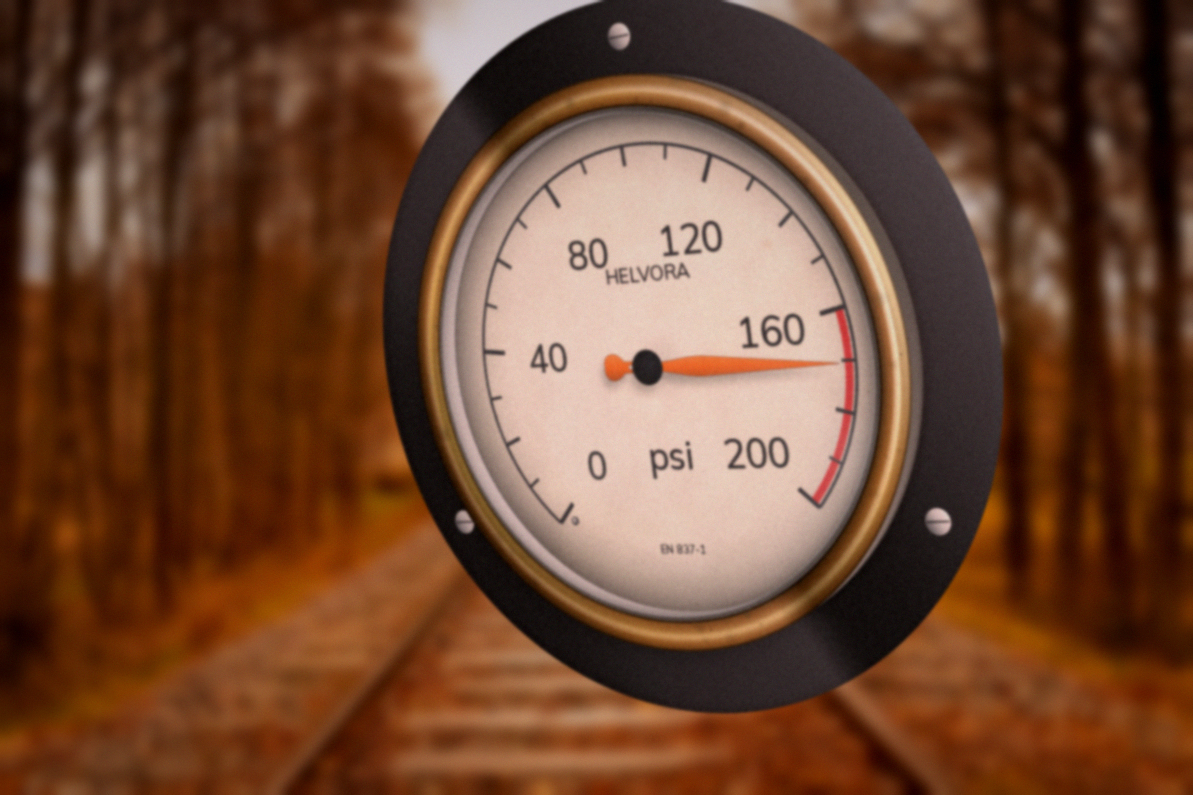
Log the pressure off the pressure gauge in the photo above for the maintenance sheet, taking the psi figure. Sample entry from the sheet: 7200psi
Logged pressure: 170psi
